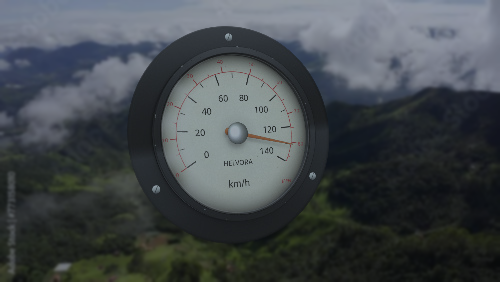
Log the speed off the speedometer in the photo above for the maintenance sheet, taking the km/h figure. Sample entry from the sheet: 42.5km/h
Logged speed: 130km/h
